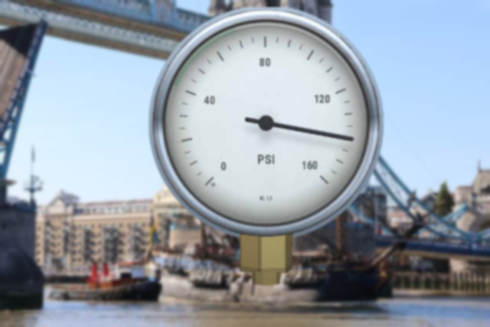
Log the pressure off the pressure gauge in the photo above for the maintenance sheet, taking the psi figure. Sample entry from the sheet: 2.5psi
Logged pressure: 140psi
